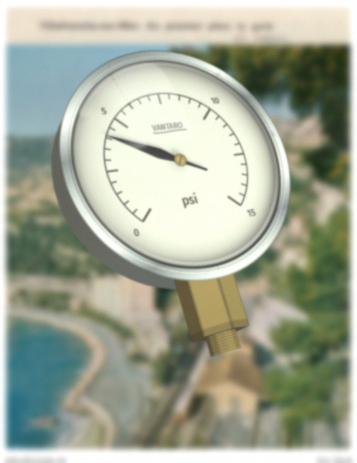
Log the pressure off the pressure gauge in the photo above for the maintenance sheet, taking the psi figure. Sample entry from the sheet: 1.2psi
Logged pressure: 4psi
